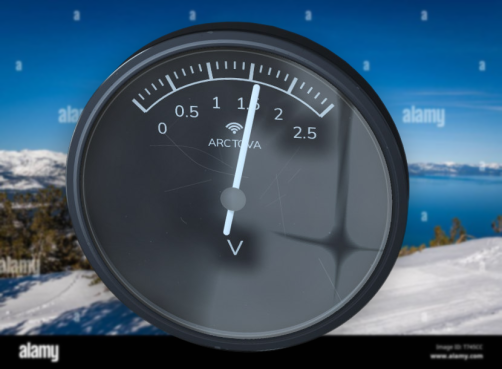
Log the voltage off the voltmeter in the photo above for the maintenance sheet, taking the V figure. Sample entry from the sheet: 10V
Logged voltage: 1.6V
